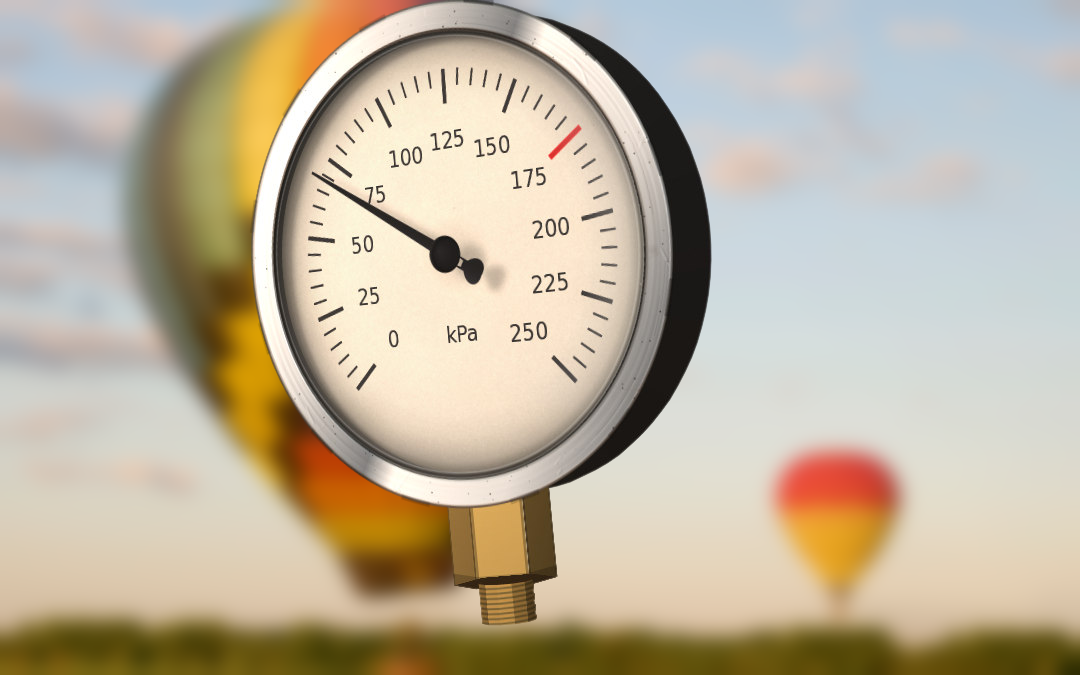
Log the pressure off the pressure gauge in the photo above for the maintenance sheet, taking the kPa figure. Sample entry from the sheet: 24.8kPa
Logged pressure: 70kPa
